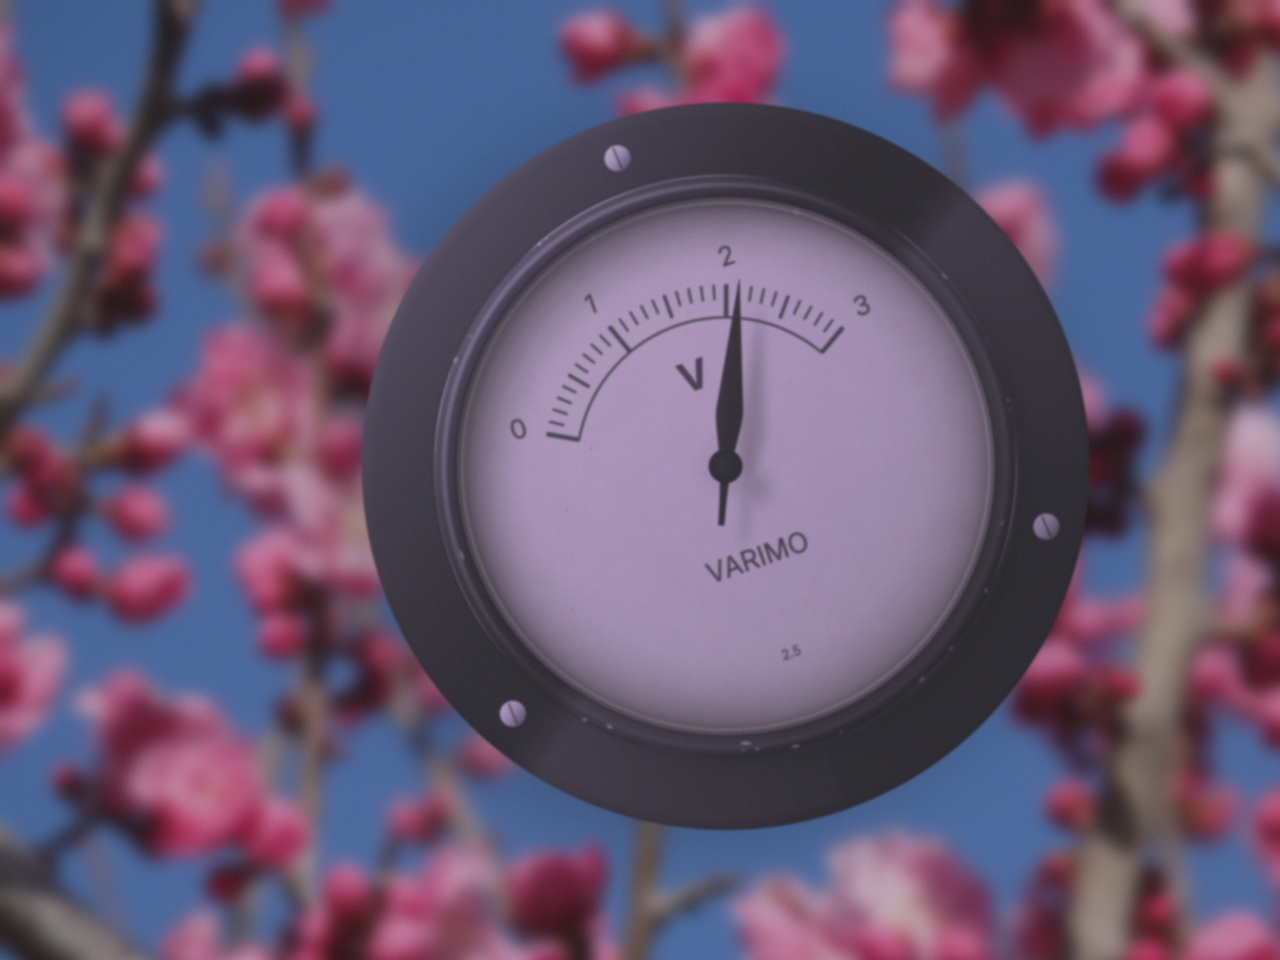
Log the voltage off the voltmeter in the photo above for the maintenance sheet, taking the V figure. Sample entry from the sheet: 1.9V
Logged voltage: 2.1V
